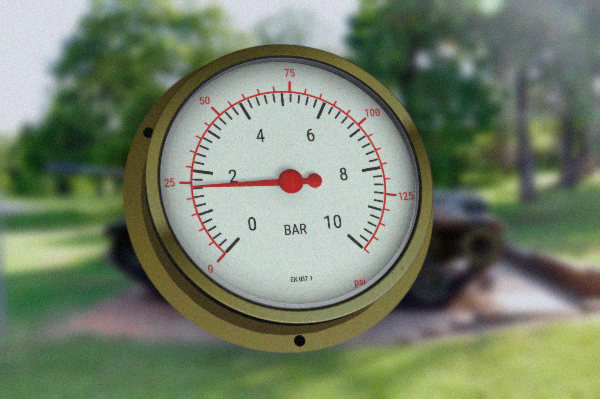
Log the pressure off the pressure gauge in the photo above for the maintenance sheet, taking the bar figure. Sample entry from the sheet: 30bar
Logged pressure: 1.6bar
